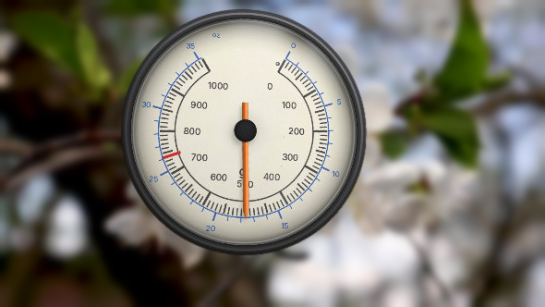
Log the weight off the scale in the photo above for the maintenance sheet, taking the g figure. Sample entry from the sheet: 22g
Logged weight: 500g
